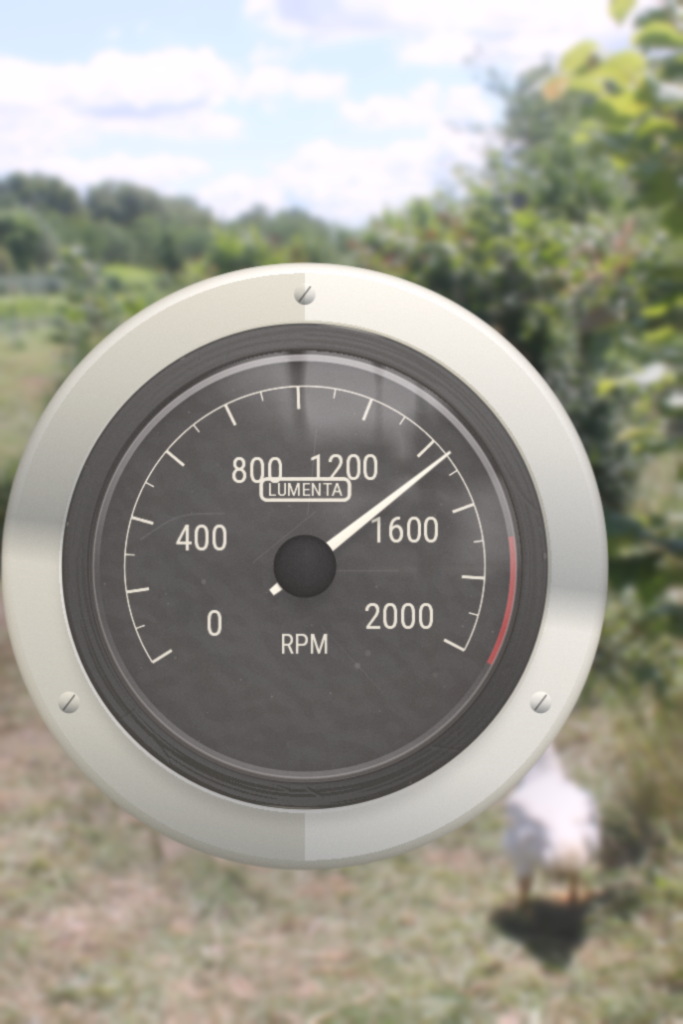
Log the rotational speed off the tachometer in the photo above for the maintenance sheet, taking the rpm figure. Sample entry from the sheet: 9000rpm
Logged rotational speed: 1450rpm
